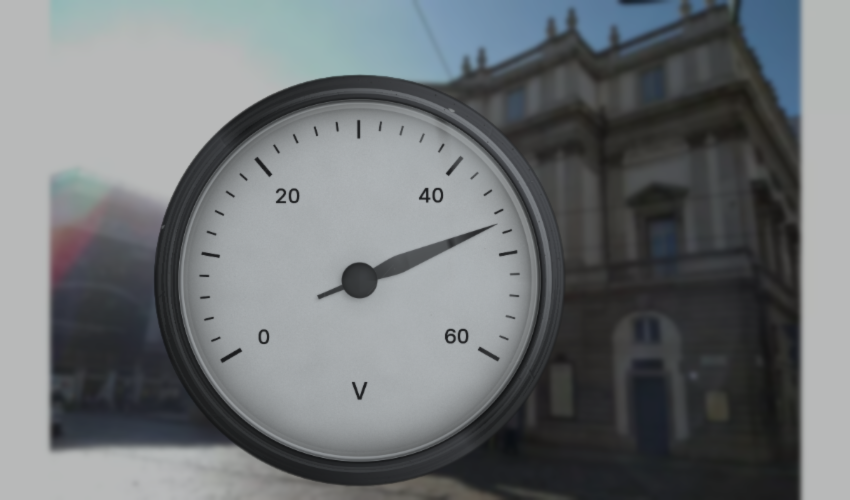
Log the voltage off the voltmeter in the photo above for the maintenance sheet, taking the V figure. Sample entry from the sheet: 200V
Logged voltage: 47V
